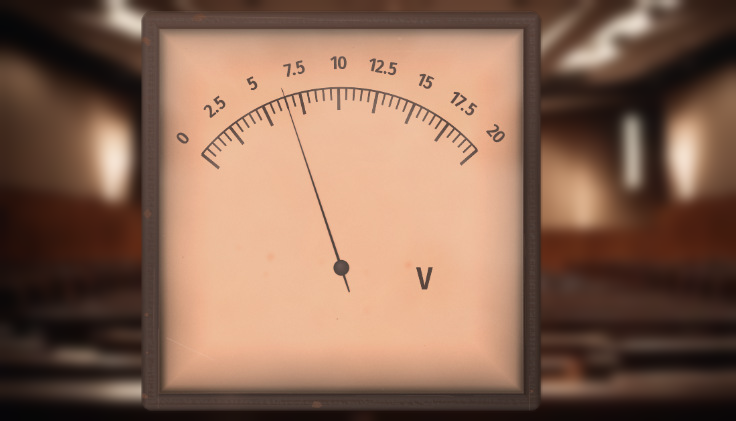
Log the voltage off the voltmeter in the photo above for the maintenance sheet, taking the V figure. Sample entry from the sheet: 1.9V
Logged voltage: 6.5V
